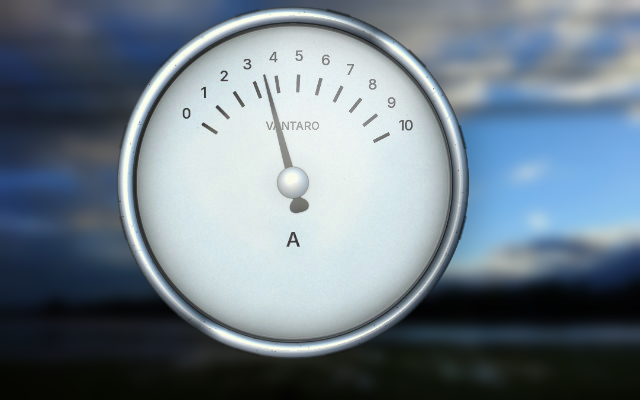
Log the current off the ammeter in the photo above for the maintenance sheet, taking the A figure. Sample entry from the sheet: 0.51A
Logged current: 3.5A
